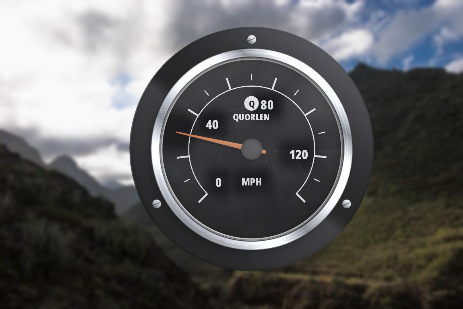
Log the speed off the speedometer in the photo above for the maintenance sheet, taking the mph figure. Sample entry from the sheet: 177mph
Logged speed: 30mph
